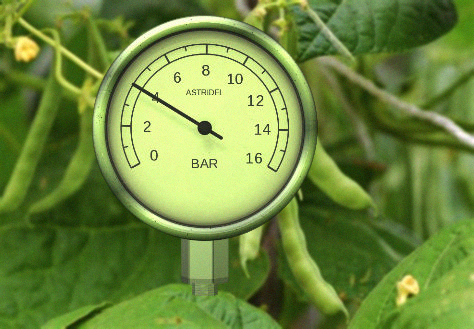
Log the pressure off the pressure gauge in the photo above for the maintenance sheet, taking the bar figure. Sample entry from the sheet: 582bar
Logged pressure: 4bar
